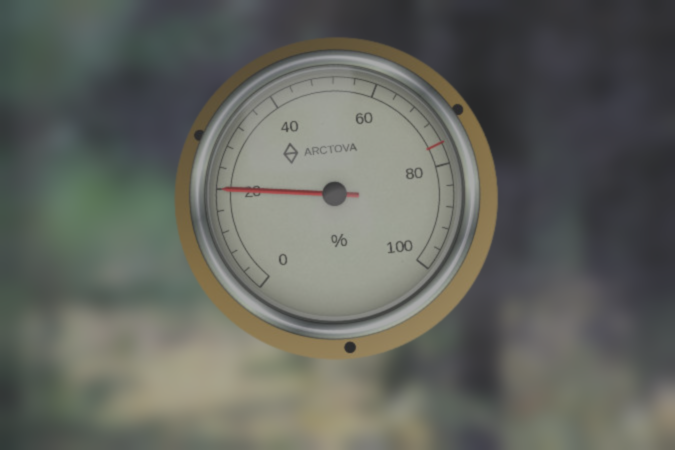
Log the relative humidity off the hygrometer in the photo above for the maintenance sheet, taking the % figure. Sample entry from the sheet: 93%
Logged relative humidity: 20%
